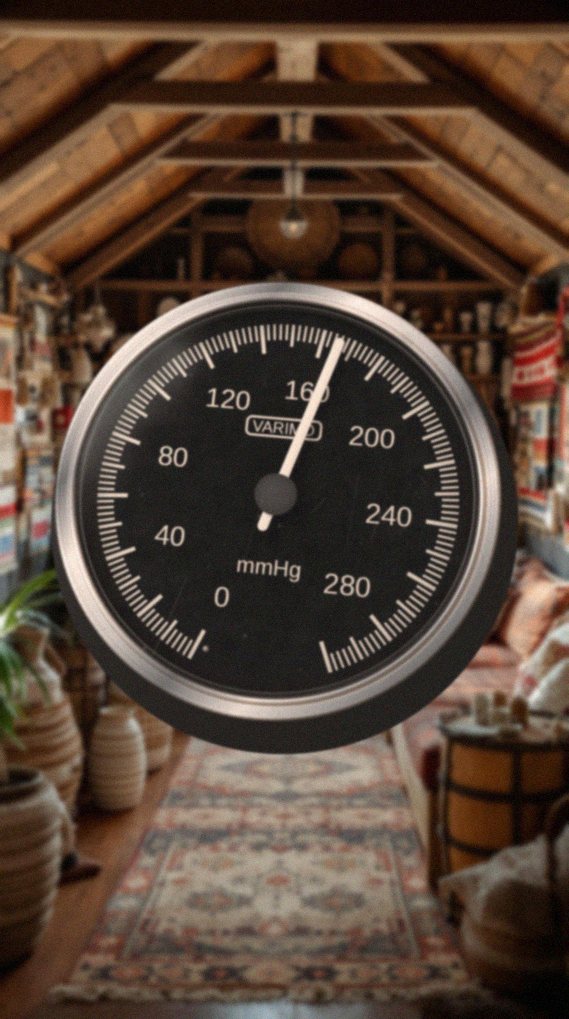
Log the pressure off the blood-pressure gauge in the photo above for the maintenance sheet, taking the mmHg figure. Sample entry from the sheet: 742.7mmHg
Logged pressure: 166mmHg
